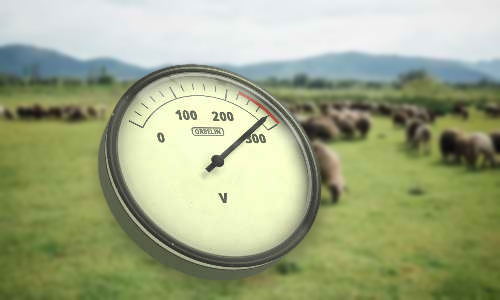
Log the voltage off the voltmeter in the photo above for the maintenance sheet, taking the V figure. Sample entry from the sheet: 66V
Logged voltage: 280V
